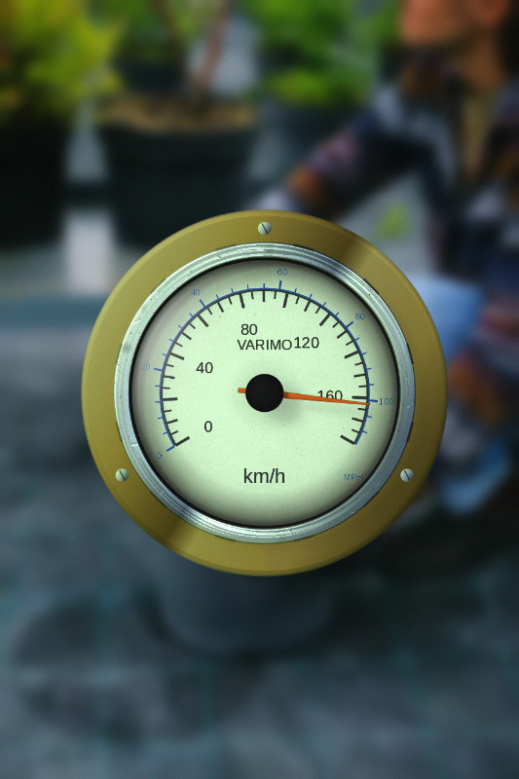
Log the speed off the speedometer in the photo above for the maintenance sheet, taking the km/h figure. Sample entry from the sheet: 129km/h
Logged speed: 162.5km/h
